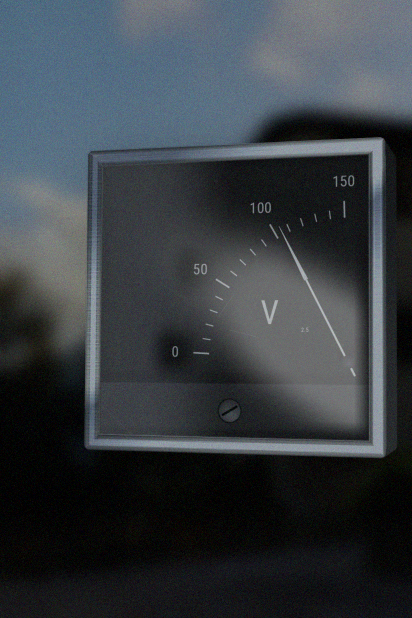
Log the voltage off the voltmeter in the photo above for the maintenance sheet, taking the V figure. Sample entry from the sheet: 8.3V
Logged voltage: 105V
